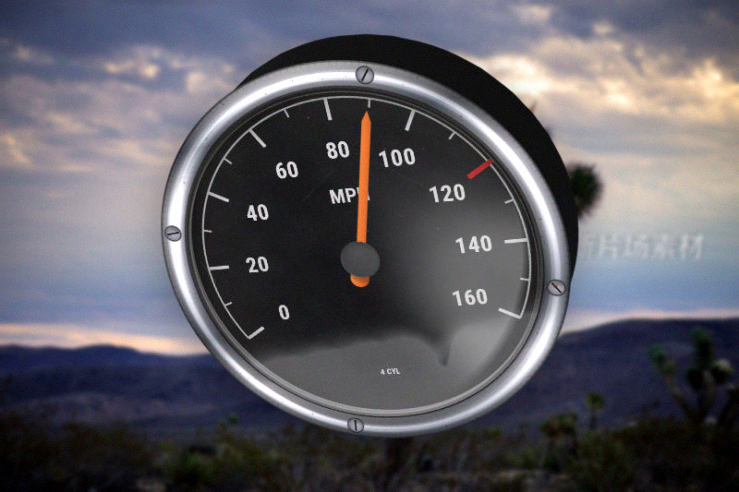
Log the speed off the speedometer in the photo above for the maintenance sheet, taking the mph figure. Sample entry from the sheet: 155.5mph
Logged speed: 90mph
